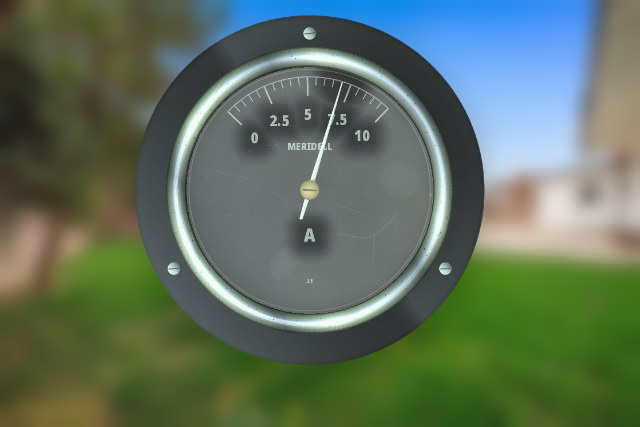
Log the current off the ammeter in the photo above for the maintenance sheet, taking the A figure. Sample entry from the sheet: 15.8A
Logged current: 7A
